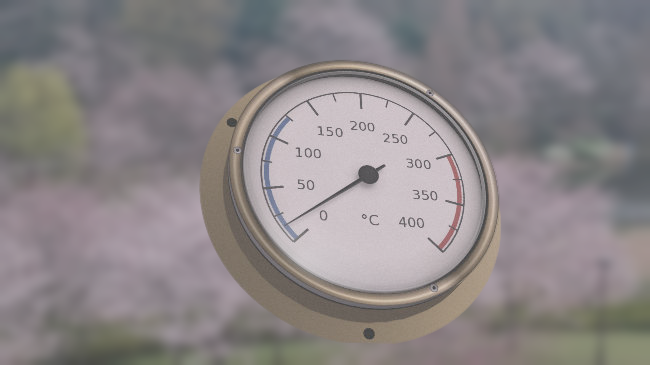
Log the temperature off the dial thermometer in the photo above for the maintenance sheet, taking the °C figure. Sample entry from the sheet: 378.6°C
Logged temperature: 12.5°C
